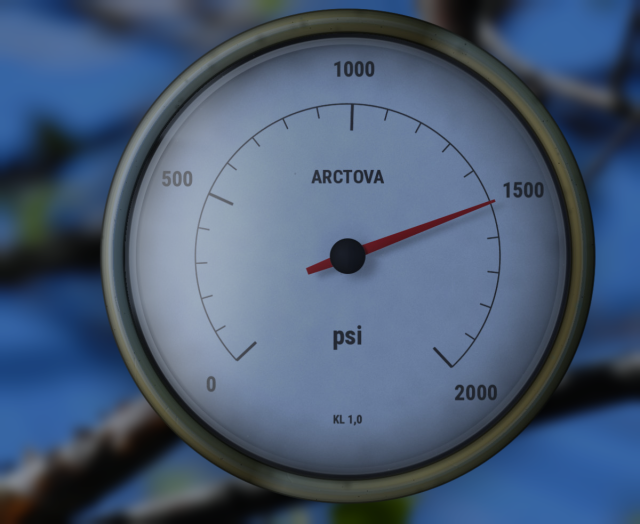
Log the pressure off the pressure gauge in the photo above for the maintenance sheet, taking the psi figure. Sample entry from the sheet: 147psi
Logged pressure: 1500psi
